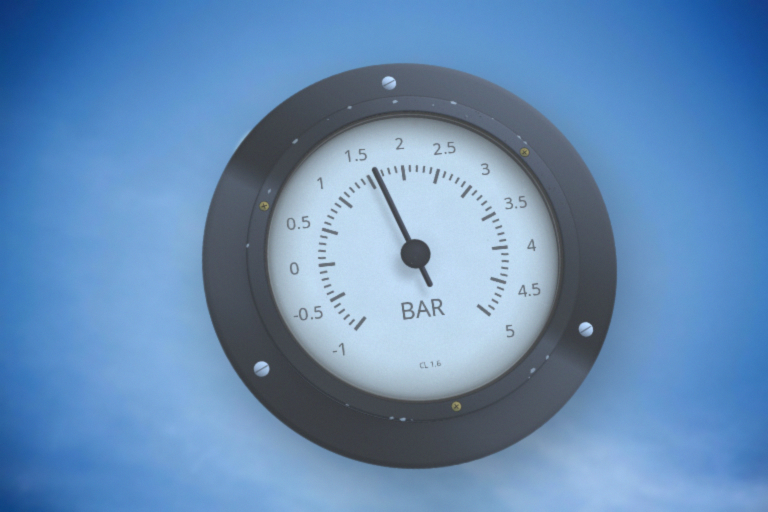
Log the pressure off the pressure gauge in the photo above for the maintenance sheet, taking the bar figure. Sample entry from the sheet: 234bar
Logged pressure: 1.6bar
